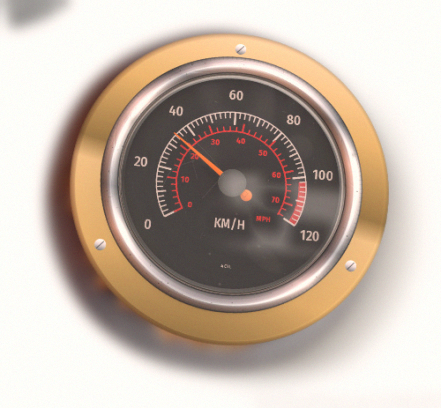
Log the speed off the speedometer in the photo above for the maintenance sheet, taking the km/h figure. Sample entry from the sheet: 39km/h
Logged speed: 34km/h
